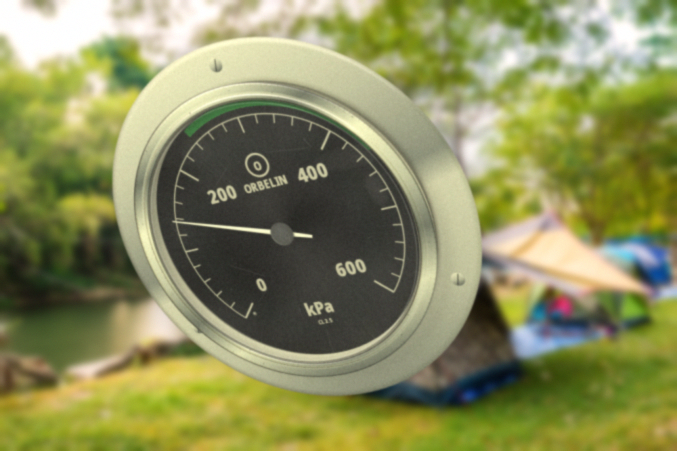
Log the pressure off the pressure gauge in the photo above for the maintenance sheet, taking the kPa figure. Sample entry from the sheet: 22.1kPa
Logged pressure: 140kPa
